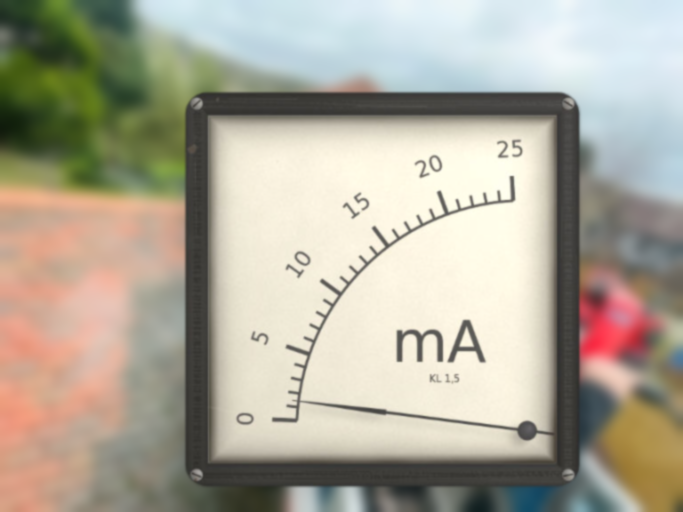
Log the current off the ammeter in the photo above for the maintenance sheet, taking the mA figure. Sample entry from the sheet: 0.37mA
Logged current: 1.5mA
